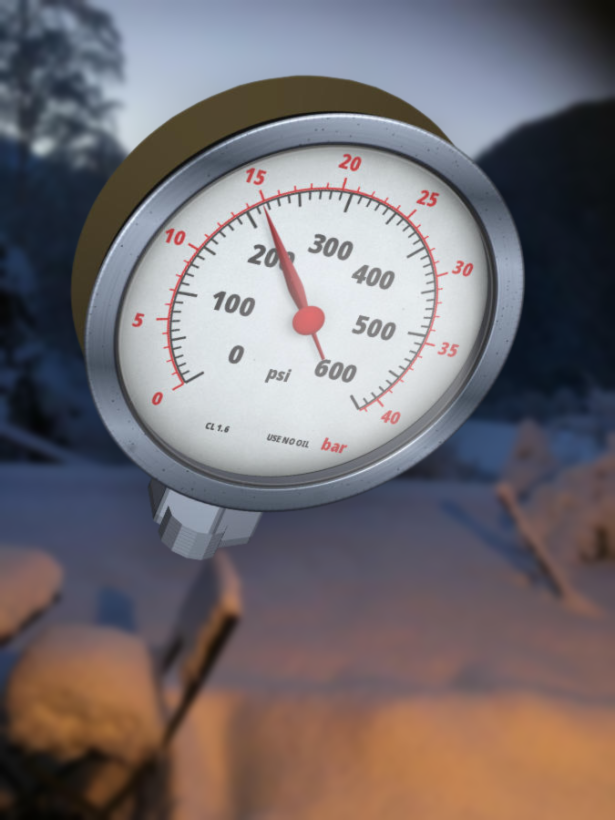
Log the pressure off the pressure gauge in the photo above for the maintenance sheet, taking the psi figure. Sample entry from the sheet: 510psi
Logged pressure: 215psi
